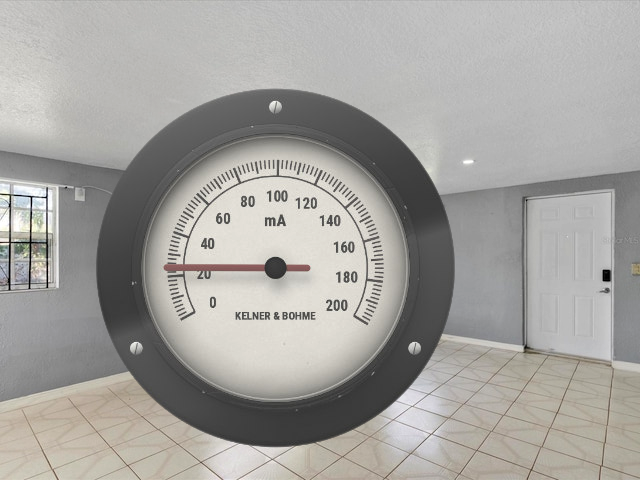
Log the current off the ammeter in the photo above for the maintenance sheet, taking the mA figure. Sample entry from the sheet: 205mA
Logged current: 24mA
